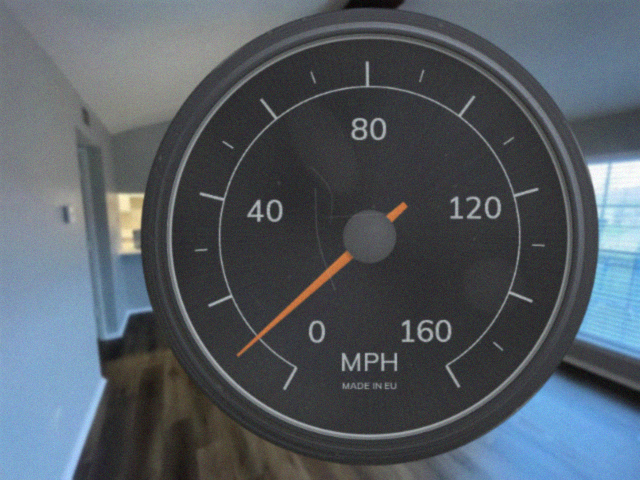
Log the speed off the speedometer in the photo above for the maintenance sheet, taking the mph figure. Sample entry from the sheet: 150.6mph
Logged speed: 10mph
